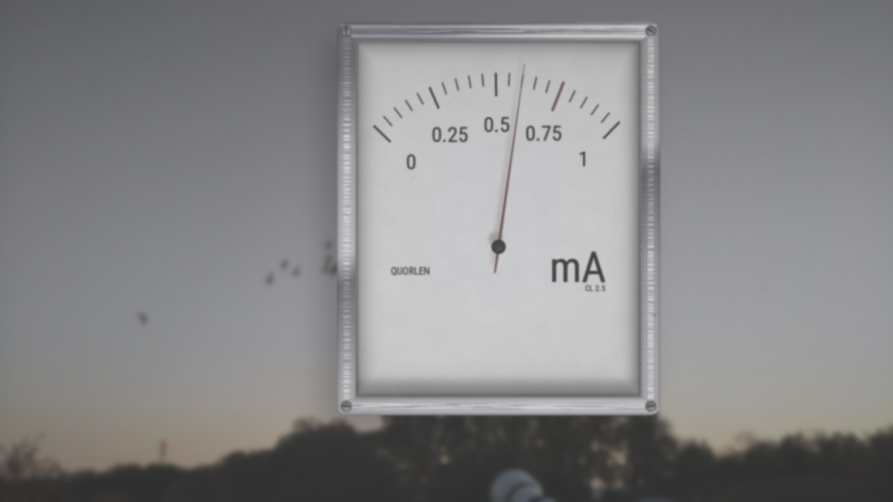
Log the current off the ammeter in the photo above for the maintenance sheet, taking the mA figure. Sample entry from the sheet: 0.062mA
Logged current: 0.6mA
